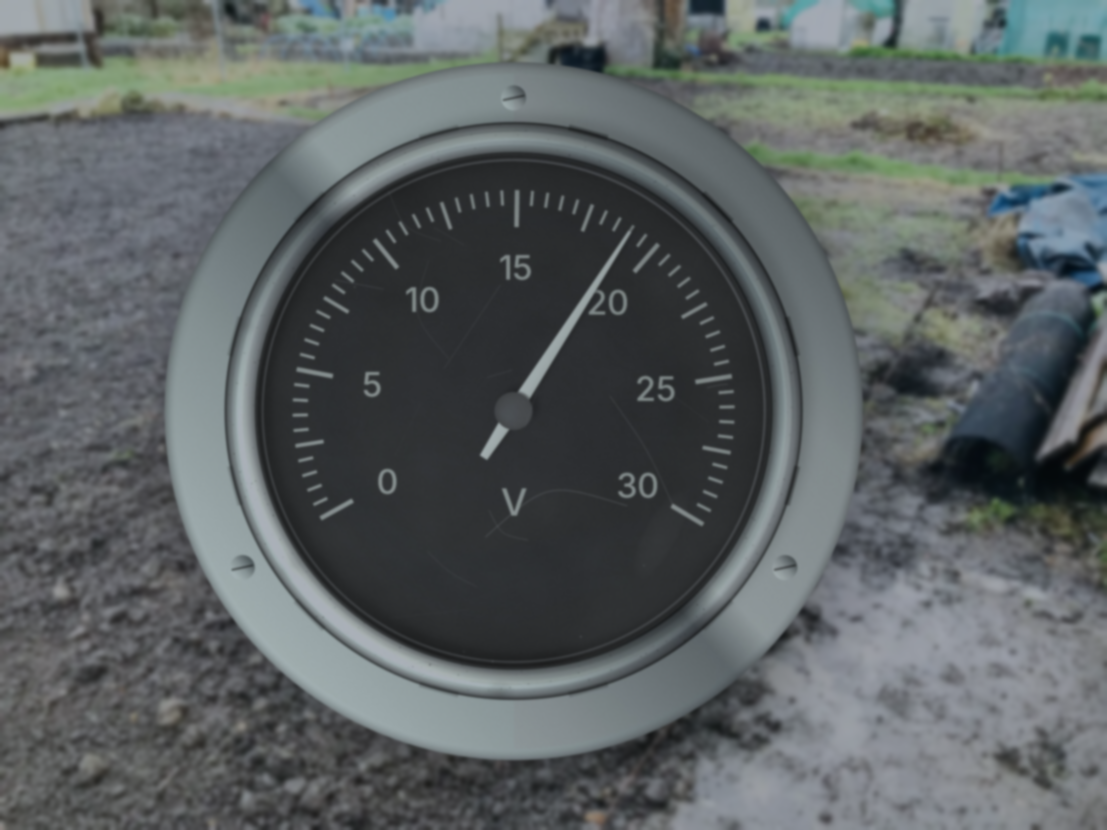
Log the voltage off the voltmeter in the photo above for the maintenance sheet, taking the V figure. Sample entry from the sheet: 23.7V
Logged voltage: 19V
